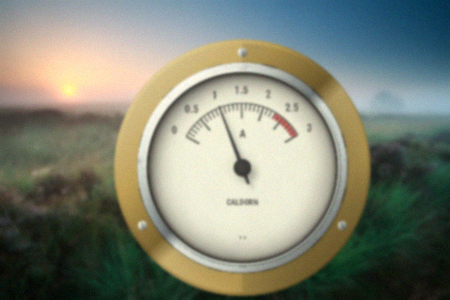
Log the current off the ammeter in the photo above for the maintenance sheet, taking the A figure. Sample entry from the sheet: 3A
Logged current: 1A
